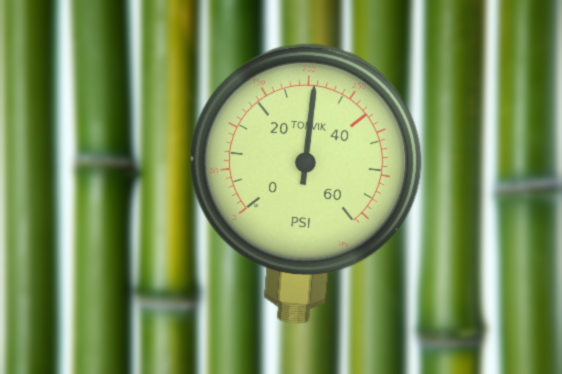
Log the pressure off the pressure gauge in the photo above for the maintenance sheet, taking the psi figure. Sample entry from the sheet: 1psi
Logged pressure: 30psi
